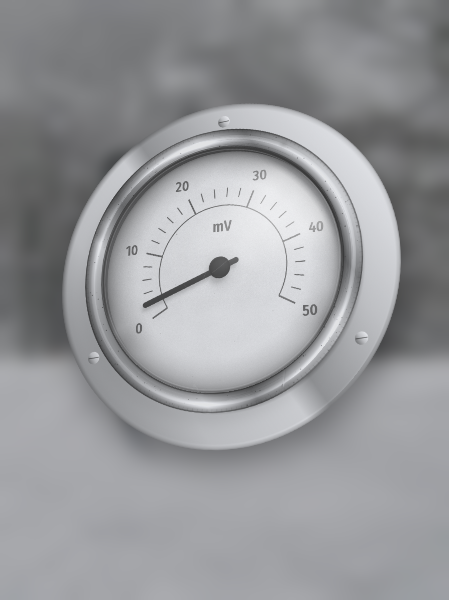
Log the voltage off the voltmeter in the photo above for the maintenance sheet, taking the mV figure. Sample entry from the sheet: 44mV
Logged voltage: 2mV
